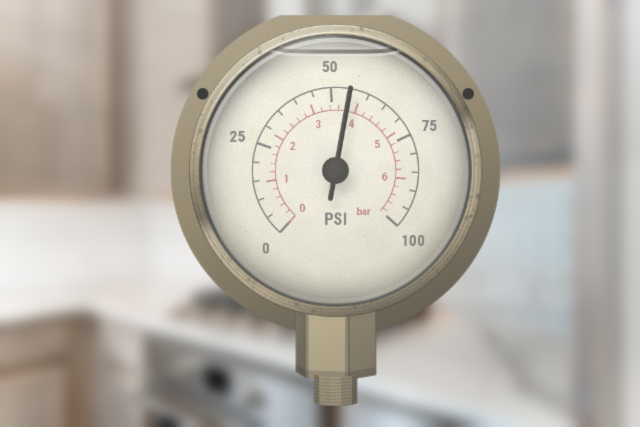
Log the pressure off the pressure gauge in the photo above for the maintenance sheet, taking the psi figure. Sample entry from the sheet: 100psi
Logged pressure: 55psi
